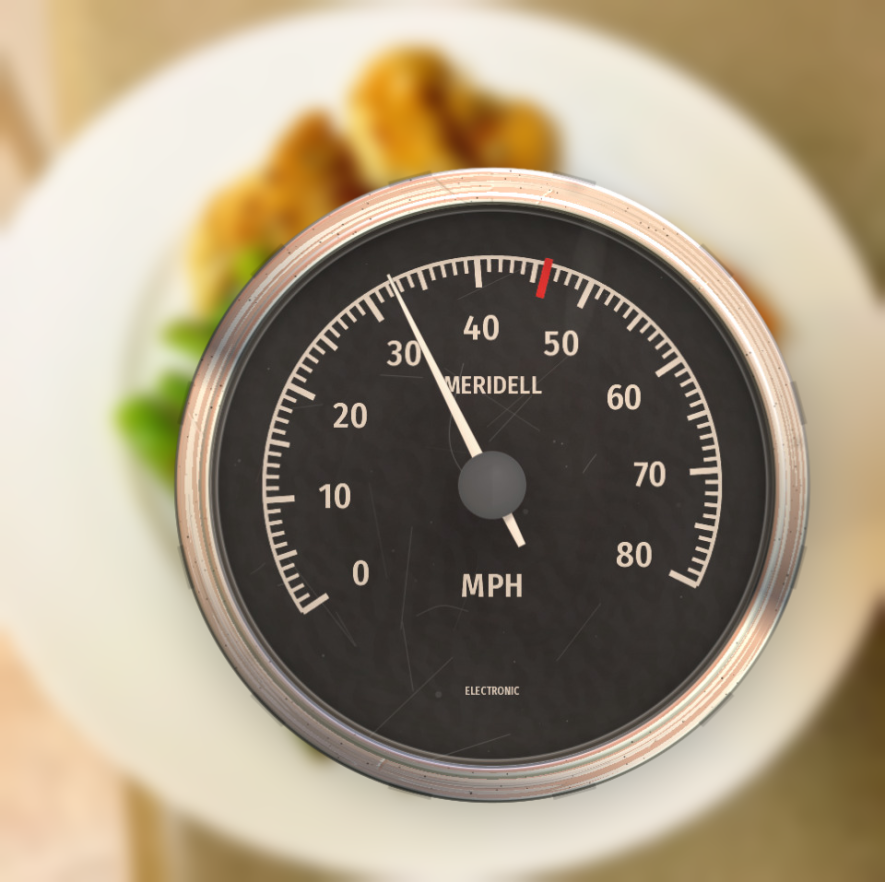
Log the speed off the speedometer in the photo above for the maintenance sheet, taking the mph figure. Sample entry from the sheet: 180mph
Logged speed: 32.5mph
